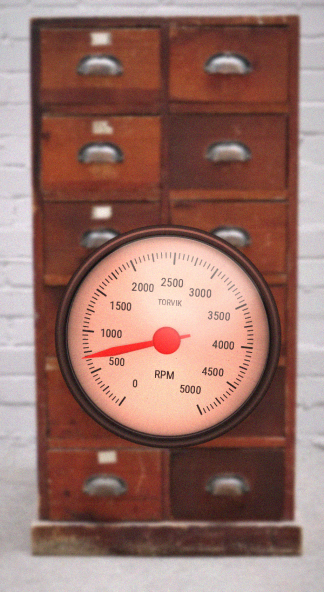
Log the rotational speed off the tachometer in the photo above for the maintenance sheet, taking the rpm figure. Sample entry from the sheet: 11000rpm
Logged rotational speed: 700rpm
